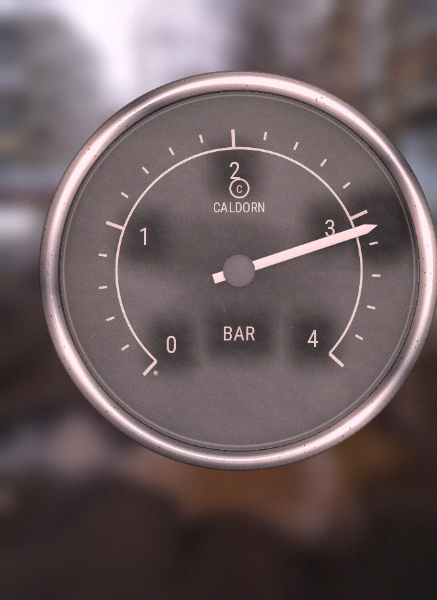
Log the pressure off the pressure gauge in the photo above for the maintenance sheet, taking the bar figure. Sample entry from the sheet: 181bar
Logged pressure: 3.1bar
